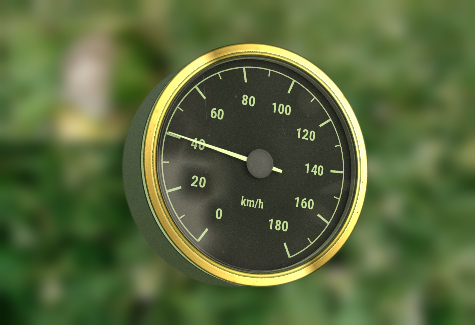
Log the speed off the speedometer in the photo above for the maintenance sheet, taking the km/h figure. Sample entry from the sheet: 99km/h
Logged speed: 40km/h
